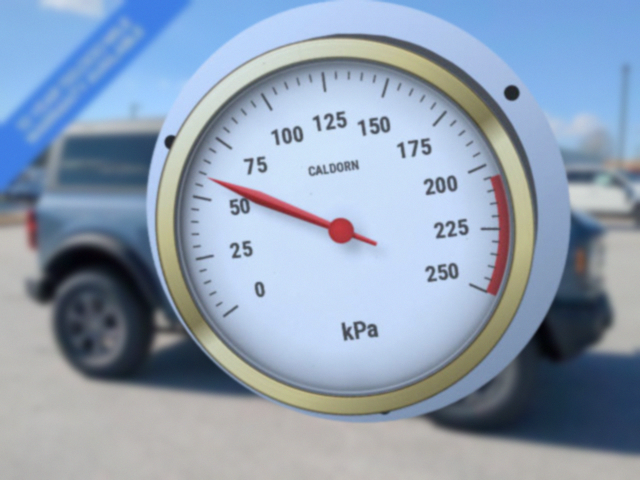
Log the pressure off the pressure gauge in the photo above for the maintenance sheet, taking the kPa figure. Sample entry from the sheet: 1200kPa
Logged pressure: 60kPa
